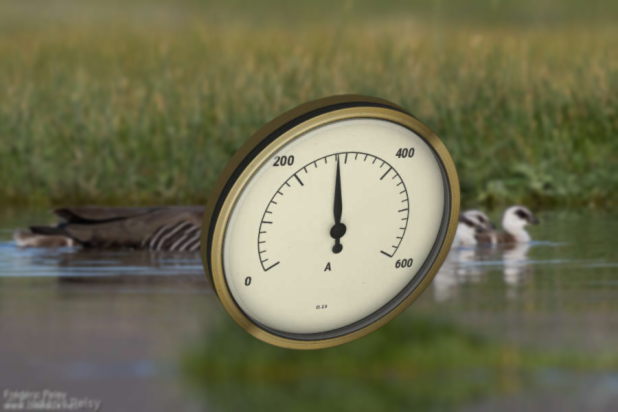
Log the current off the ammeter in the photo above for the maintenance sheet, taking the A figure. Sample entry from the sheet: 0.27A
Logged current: 280A
